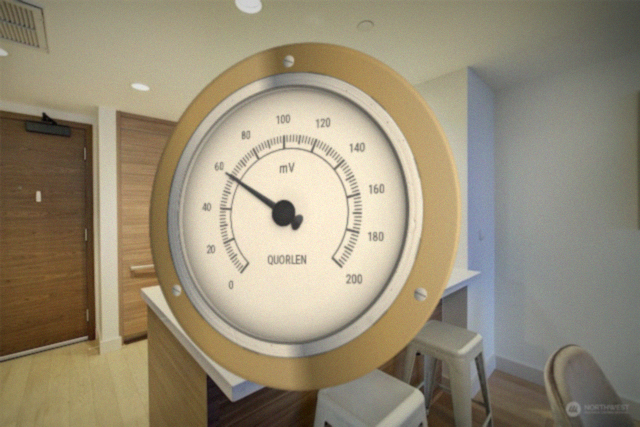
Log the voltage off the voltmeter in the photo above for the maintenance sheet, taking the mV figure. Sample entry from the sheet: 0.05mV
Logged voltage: 60mV
